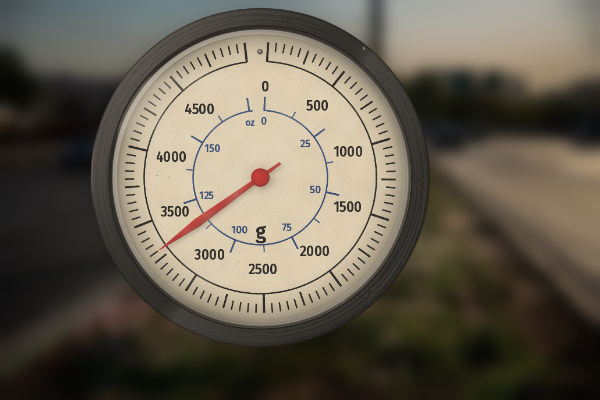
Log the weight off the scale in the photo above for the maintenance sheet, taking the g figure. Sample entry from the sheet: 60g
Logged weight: 3300g
